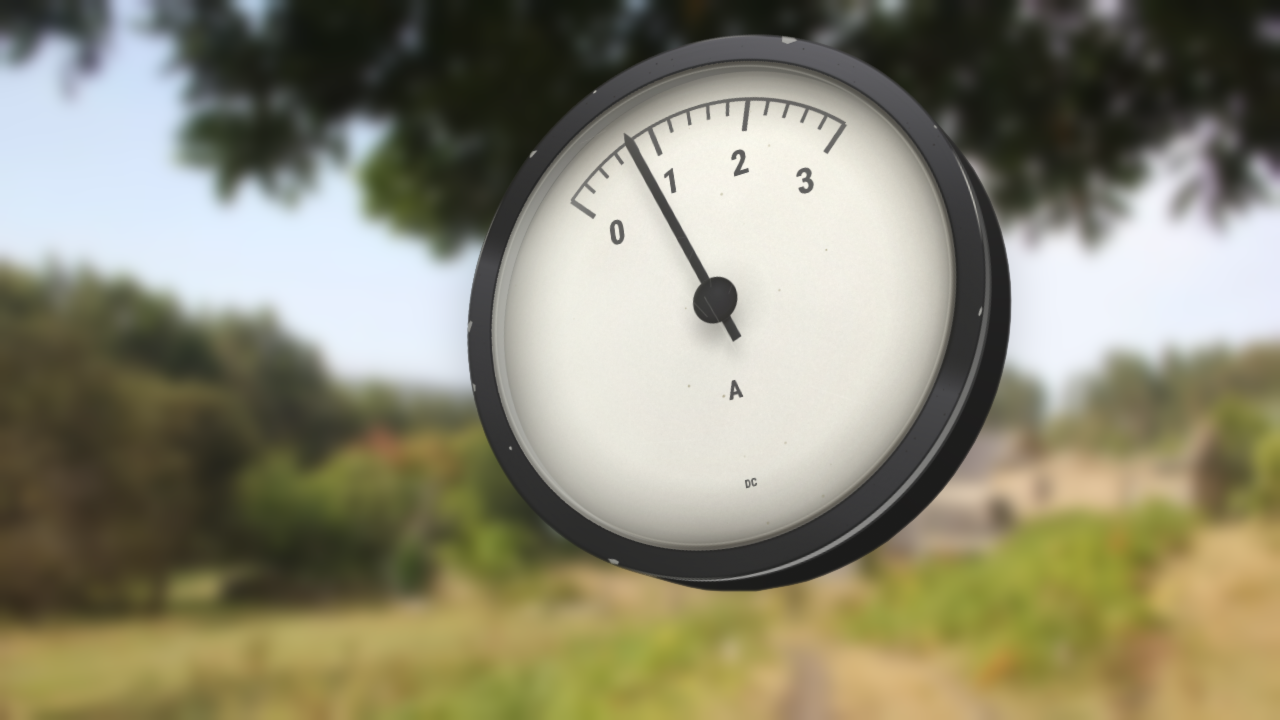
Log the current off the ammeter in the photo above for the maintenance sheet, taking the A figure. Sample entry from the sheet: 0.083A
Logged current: 0.8A
